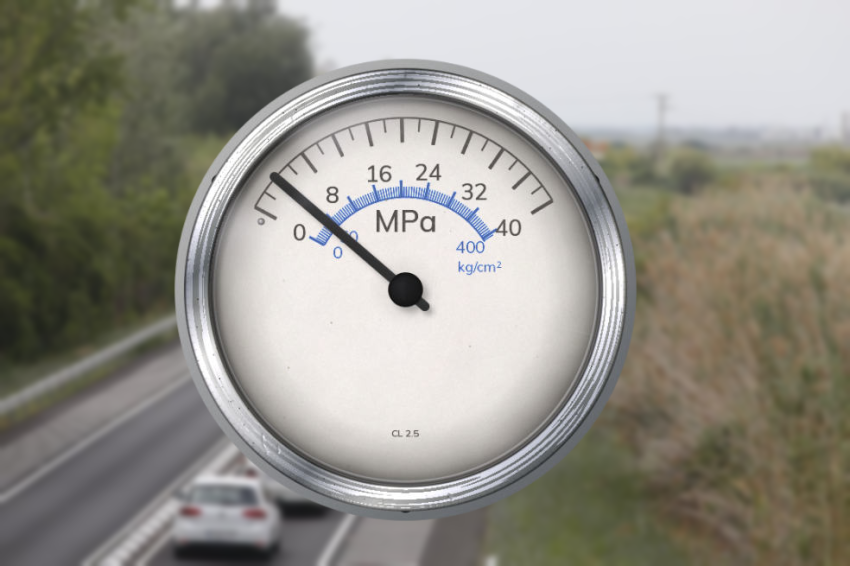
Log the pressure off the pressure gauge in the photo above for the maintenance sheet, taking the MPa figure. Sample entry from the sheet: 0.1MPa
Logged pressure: 4MPa
